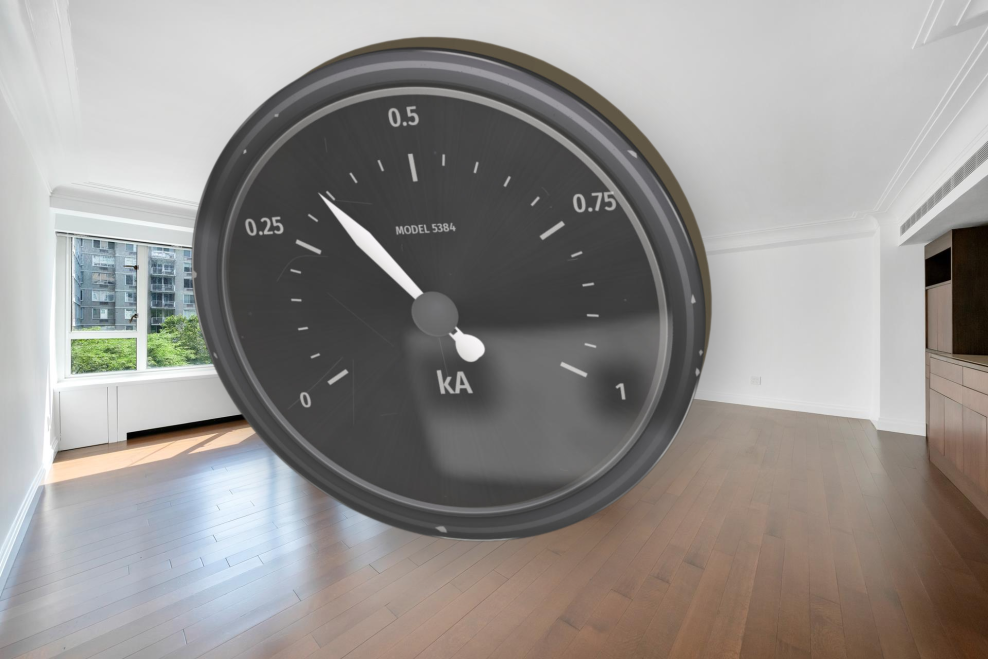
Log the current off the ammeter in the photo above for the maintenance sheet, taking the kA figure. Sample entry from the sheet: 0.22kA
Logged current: 0.35kA
